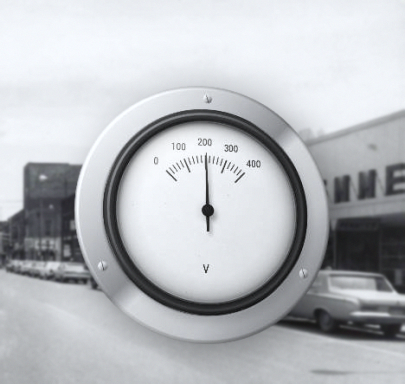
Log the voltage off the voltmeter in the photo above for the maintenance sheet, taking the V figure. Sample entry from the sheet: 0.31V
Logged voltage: 200V
